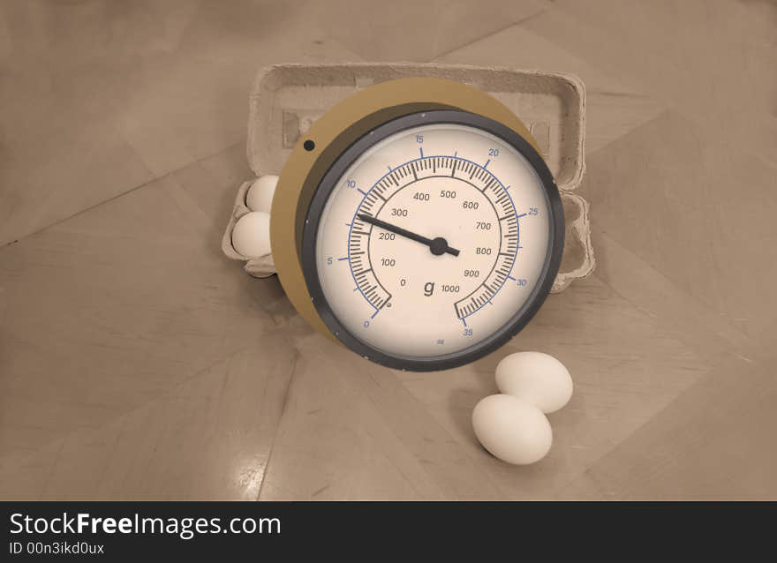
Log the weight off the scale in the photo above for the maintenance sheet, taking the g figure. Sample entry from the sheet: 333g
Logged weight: 240g
